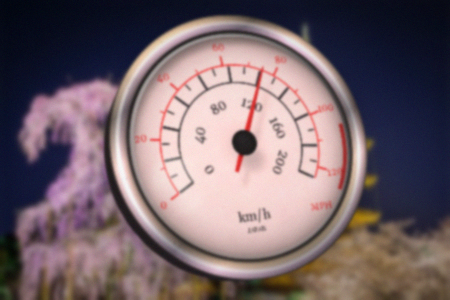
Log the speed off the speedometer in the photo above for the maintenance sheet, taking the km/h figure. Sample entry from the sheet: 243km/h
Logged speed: 120km/h
